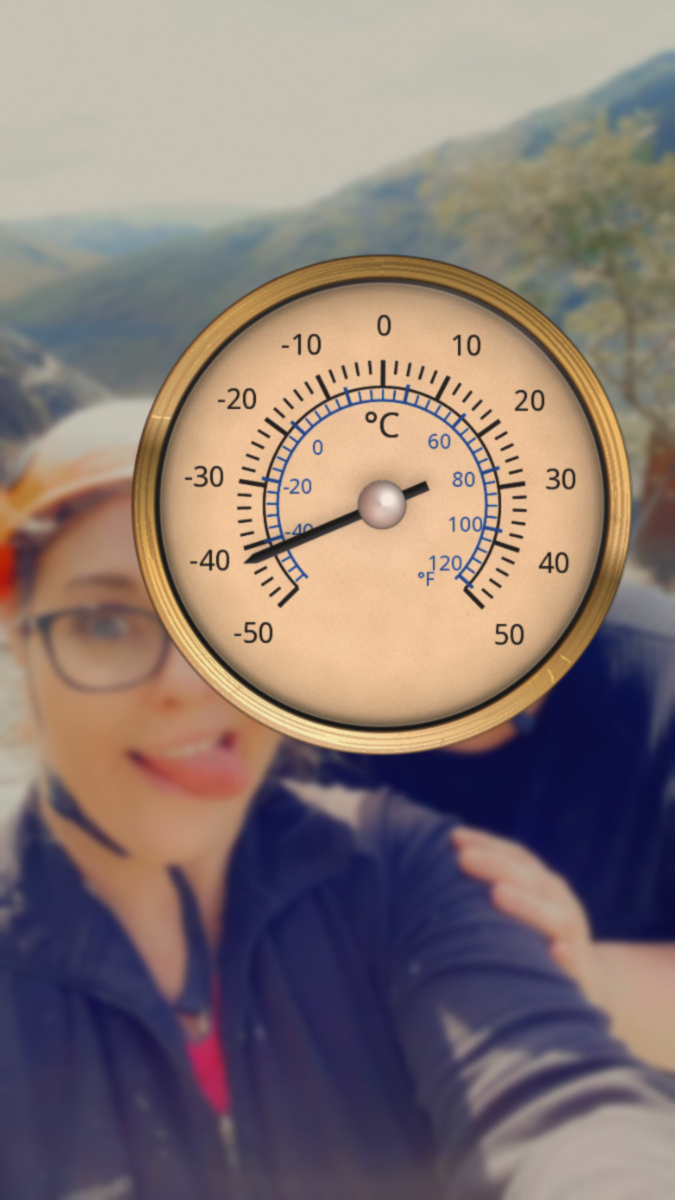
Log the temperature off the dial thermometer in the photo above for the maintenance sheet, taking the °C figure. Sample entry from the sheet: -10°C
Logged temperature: -42°C
